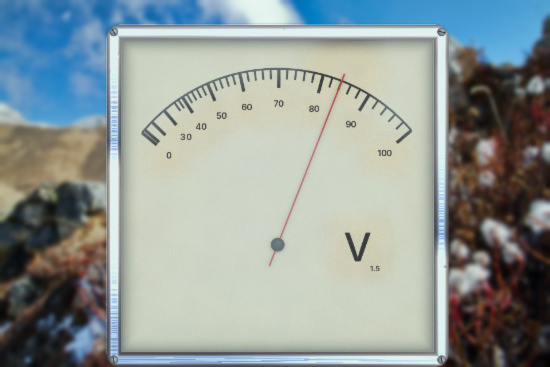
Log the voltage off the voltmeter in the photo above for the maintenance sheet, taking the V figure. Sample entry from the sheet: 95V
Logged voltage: 84V
